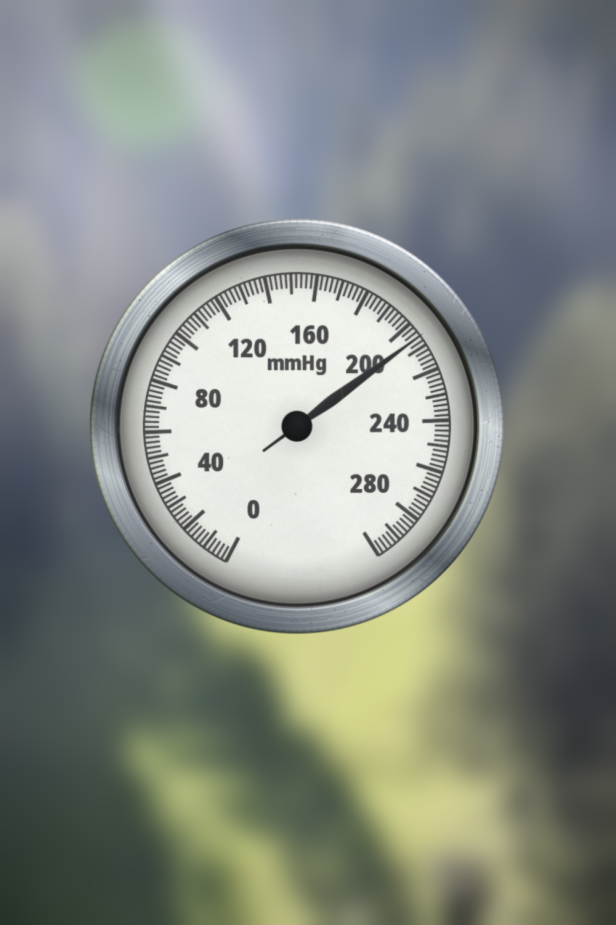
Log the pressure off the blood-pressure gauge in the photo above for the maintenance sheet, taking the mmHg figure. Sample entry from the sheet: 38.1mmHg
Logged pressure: 206mmHg
